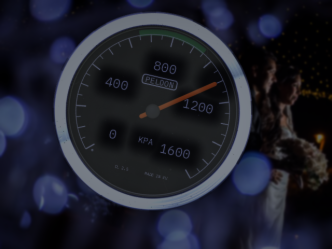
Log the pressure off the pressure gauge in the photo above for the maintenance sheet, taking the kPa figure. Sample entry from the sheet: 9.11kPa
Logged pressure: 1100kPa
